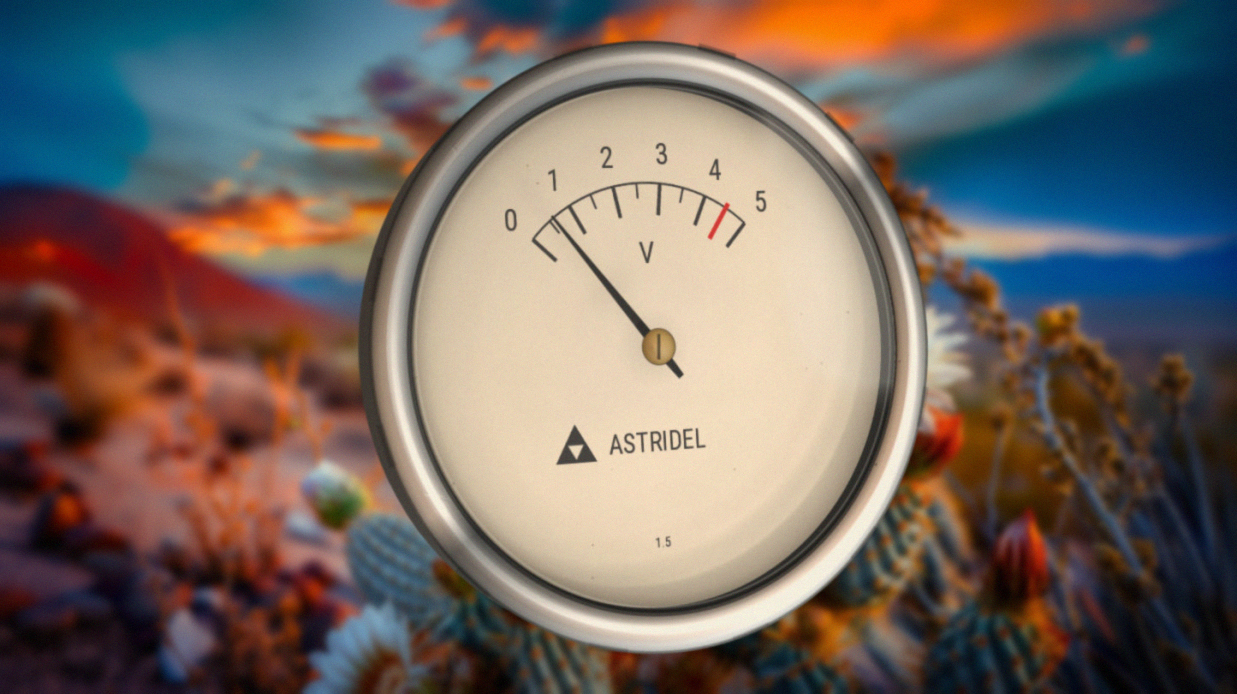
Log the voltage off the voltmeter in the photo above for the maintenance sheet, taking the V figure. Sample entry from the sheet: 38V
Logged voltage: 0.5V
